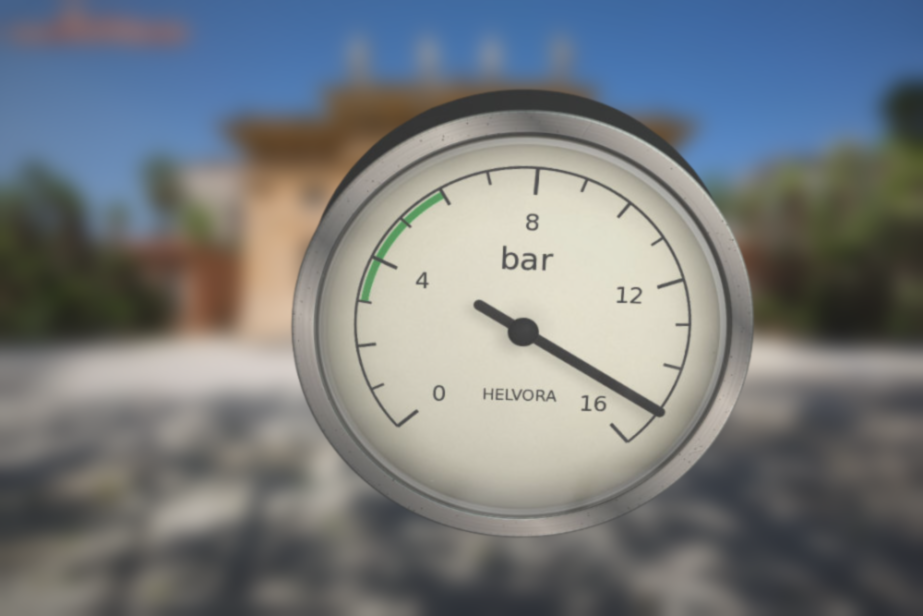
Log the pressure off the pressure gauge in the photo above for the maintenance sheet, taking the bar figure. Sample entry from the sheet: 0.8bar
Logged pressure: 15bar
